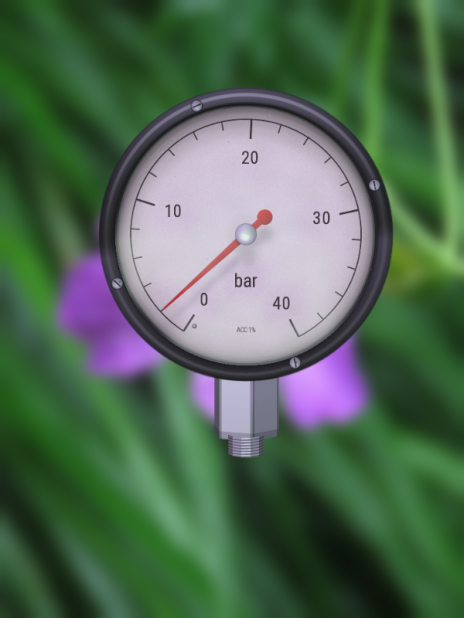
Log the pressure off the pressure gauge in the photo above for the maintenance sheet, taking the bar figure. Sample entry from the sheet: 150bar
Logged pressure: 2bar
